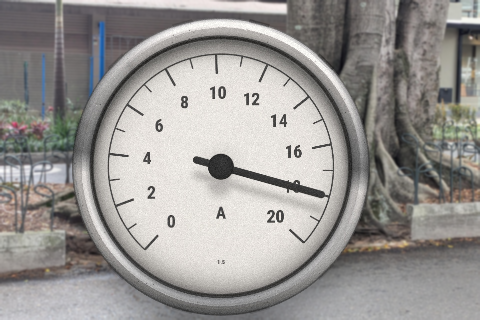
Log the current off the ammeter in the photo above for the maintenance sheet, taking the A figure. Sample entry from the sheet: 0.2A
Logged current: 18A
